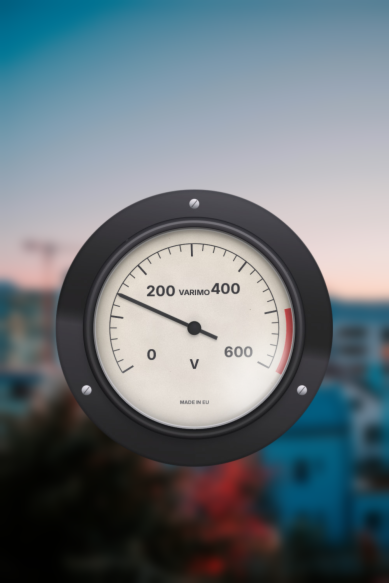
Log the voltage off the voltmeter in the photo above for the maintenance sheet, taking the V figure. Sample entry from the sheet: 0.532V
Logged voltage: 140V
